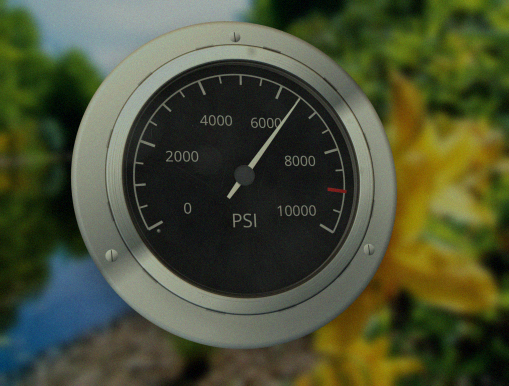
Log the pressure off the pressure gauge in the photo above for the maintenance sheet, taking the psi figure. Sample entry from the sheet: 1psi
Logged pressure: 6500psi
